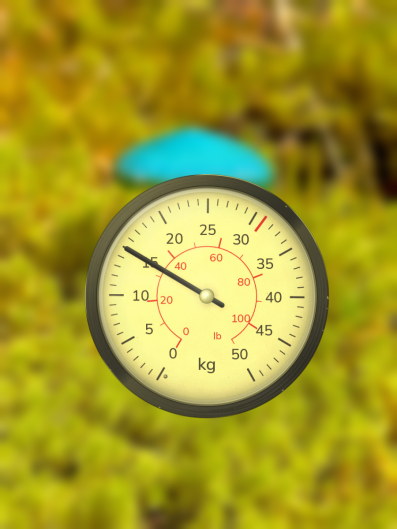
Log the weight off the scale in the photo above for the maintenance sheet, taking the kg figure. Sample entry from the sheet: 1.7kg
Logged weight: 15kg
